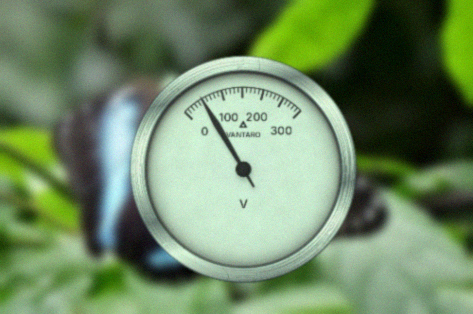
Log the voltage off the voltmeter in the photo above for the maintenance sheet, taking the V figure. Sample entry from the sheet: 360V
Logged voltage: 50V
